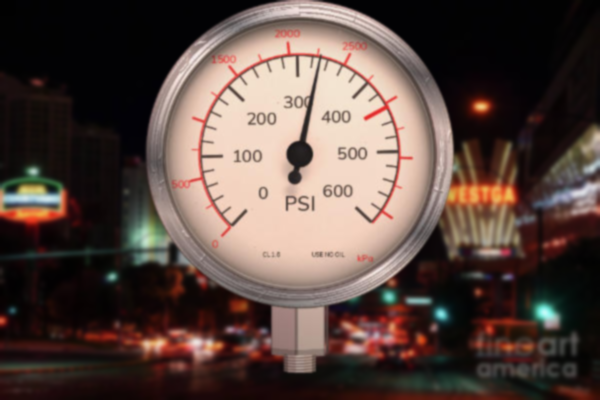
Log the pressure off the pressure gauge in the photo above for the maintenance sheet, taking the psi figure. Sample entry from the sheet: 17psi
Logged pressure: 330psi
